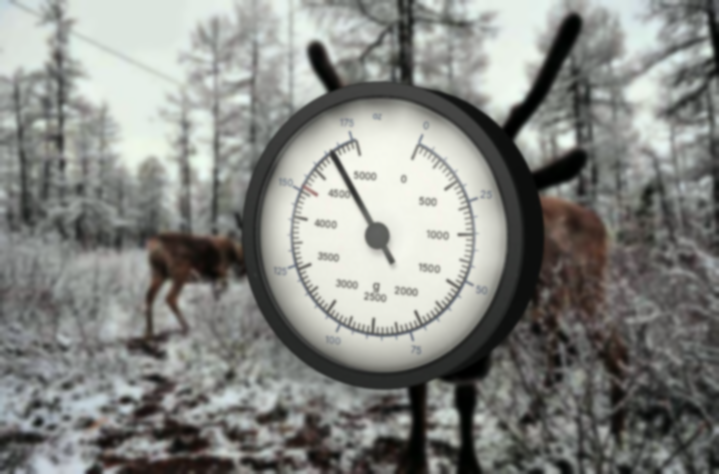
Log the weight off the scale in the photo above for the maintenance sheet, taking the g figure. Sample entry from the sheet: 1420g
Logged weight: 4750g
